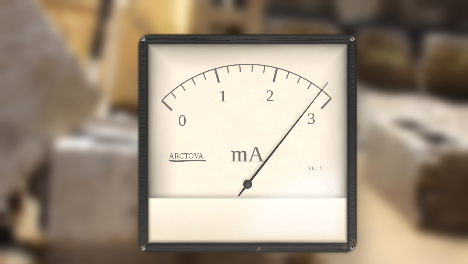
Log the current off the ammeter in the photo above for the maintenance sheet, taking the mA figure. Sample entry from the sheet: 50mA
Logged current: 2.8mA
